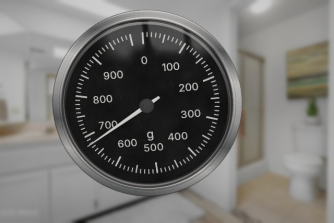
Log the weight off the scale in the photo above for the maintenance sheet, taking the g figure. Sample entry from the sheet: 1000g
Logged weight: 680g
